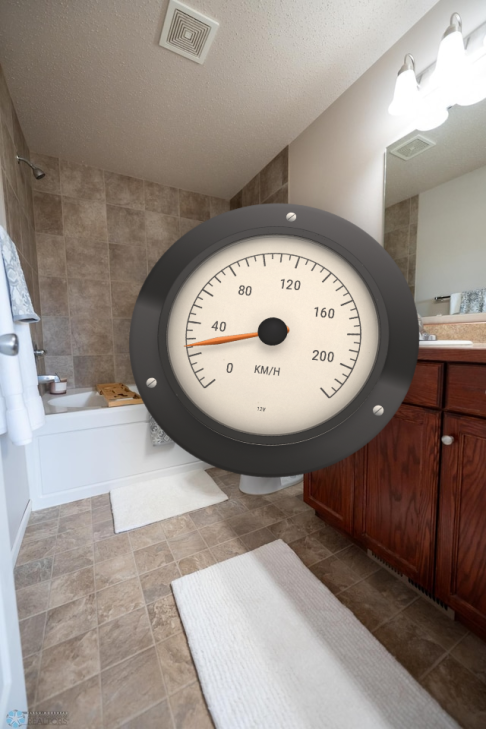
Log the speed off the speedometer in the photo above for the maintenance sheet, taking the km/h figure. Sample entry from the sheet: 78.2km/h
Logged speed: 25km/h
